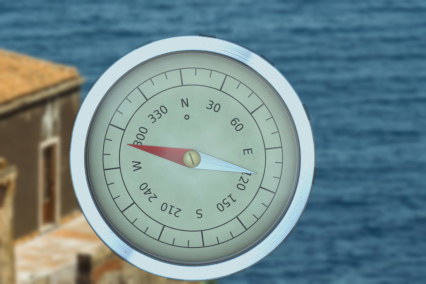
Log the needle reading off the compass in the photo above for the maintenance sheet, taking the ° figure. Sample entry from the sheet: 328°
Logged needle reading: 290°
